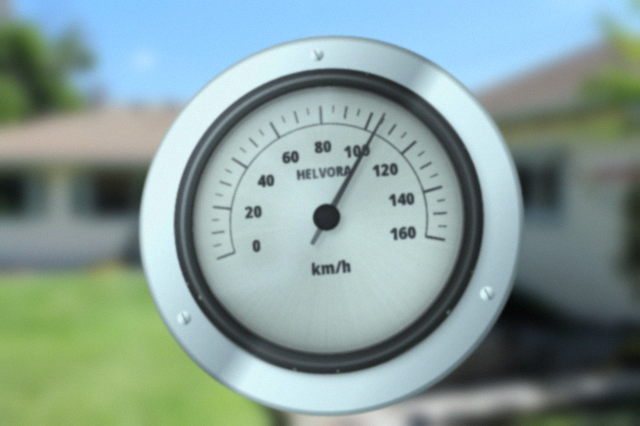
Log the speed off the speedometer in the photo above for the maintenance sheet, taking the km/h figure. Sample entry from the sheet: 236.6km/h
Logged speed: 105km/h
